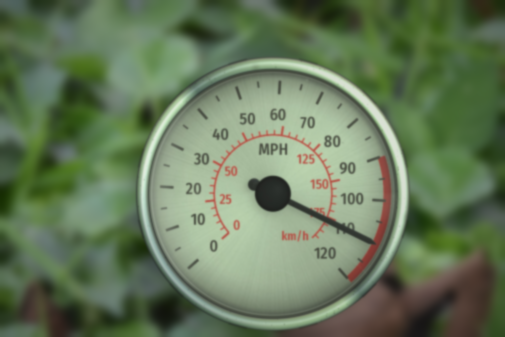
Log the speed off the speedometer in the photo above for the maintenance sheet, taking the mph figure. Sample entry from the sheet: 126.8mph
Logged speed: 110mph
